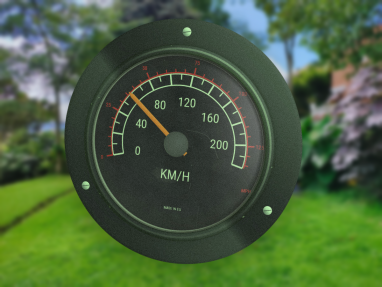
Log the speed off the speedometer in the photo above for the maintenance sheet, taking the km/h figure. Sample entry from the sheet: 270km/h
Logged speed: 60km/h
